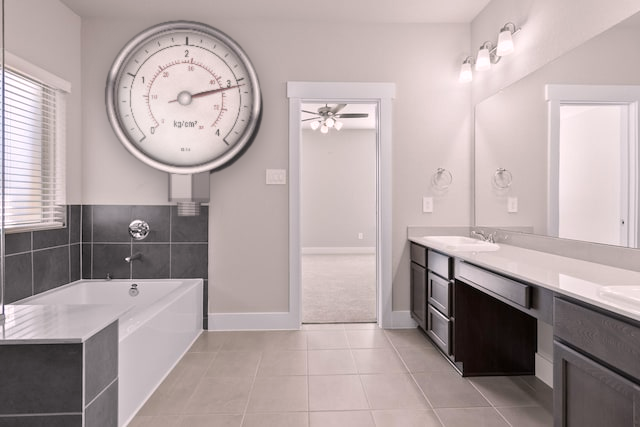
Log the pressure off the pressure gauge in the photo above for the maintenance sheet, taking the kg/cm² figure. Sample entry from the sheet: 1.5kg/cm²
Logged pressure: 3.1kg/cm²
